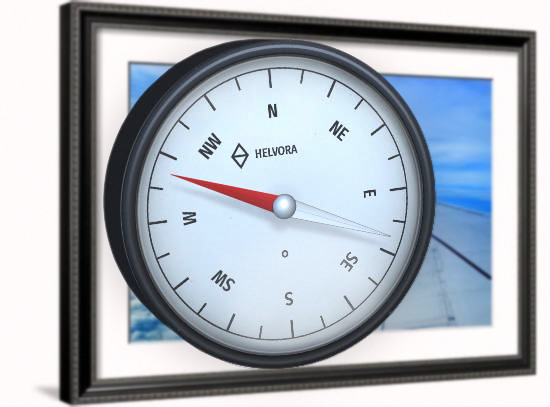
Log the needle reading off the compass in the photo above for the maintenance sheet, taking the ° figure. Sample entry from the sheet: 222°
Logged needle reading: 292.5°
